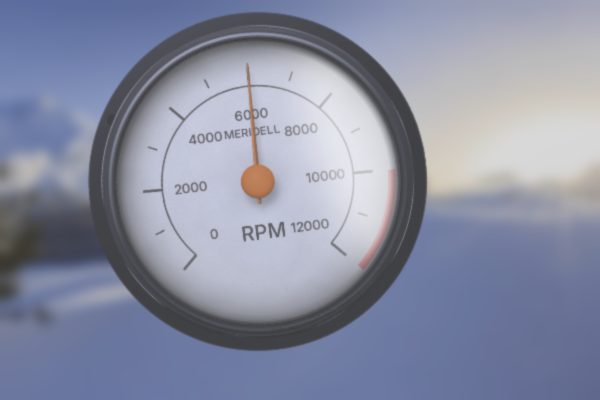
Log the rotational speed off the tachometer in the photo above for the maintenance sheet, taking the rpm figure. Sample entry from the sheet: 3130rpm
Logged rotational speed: 6000rpm
